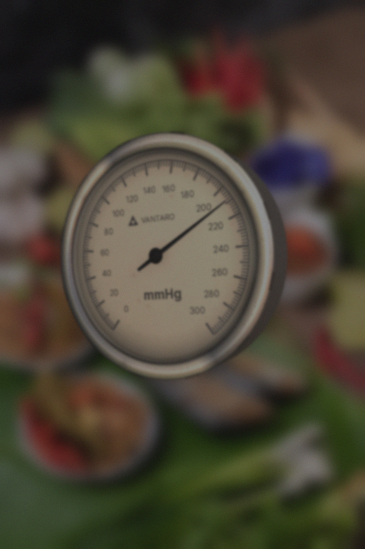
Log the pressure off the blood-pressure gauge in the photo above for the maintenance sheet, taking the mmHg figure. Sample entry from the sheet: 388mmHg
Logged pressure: 210mmHg
